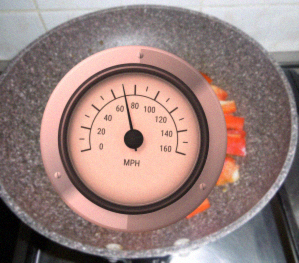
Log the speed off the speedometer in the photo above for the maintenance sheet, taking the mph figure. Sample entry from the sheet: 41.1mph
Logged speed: 70mph
